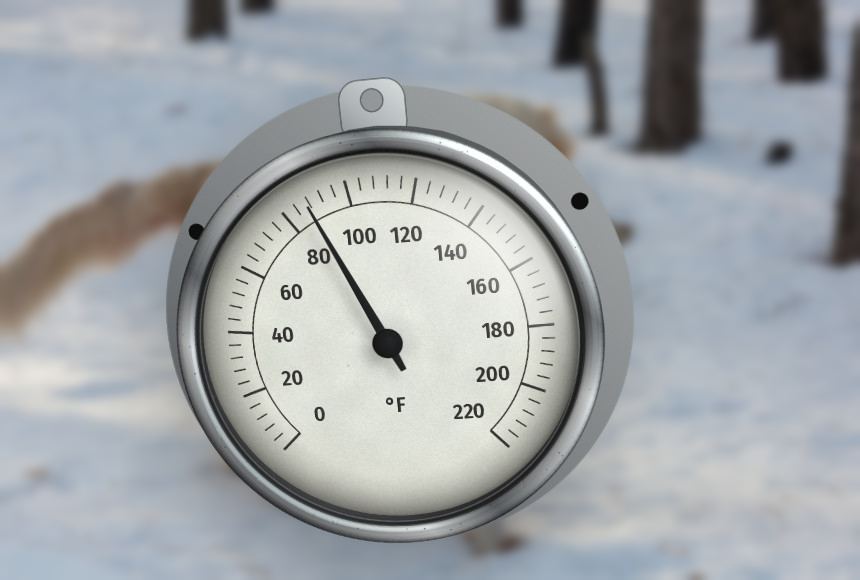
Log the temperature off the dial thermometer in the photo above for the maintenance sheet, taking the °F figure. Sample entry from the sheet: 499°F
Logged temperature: 88°F
